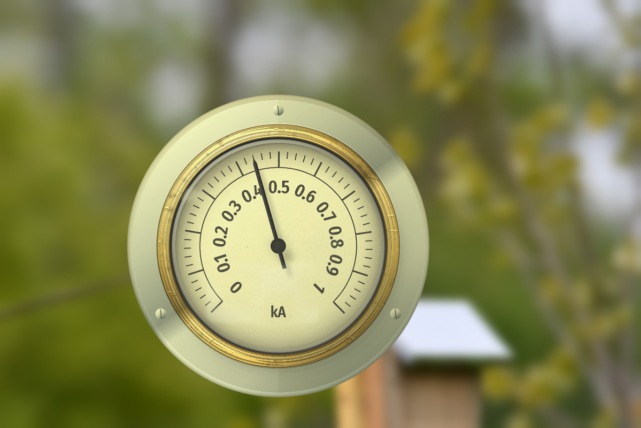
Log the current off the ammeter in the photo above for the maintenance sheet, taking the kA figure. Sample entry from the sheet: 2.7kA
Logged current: 0.44kA
